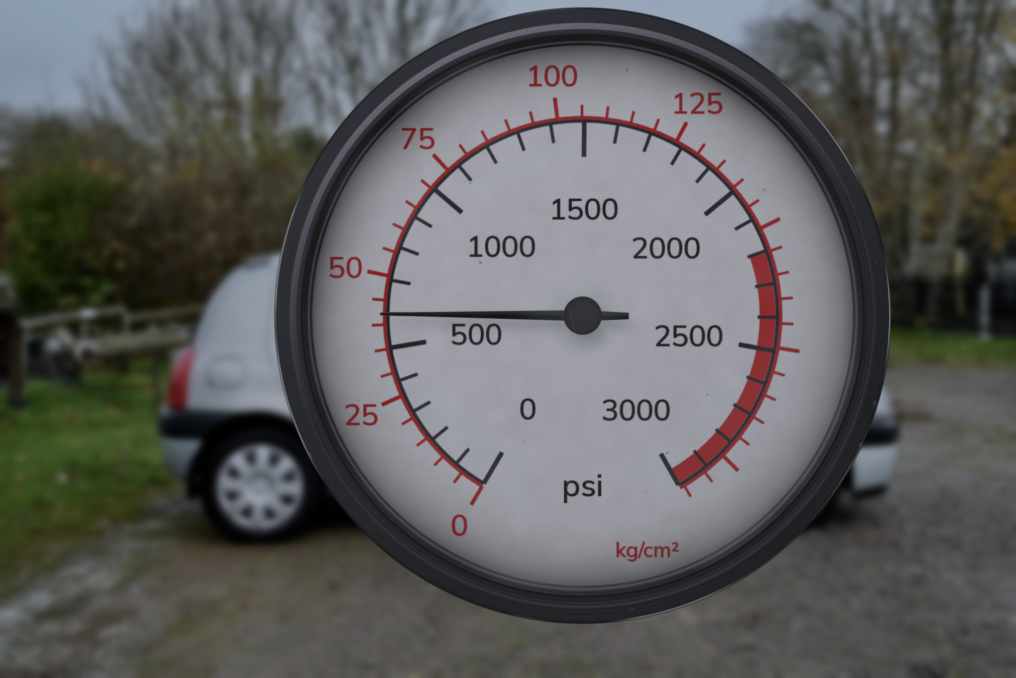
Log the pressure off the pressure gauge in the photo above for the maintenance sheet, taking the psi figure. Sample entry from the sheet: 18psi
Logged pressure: 600psi
